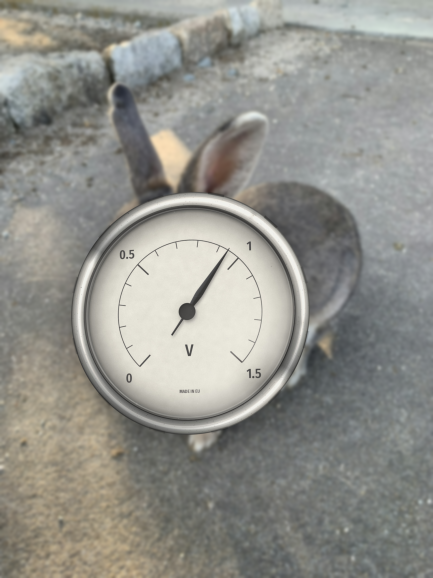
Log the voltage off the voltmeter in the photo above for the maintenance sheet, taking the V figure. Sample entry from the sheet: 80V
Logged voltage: 0.95V
